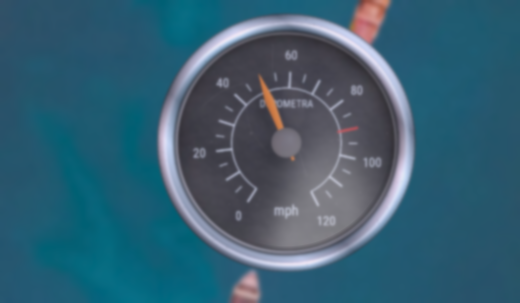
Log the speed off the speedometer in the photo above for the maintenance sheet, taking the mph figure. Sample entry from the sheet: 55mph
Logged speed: 50mph
